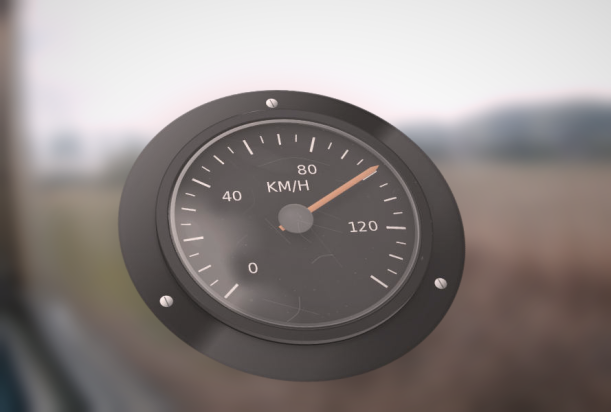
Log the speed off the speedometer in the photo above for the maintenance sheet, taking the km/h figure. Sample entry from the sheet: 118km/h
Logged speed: 100km/h
